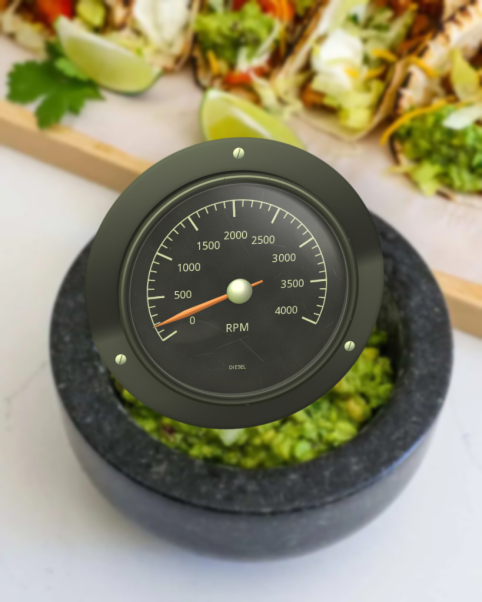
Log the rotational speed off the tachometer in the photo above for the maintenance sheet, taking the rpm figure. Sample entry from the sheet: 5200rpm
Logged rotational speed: 200rpm
